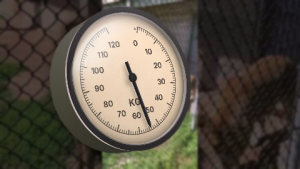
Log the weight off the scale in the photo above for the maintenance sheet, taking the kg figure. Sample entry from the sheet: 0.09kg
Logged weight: 55kg
